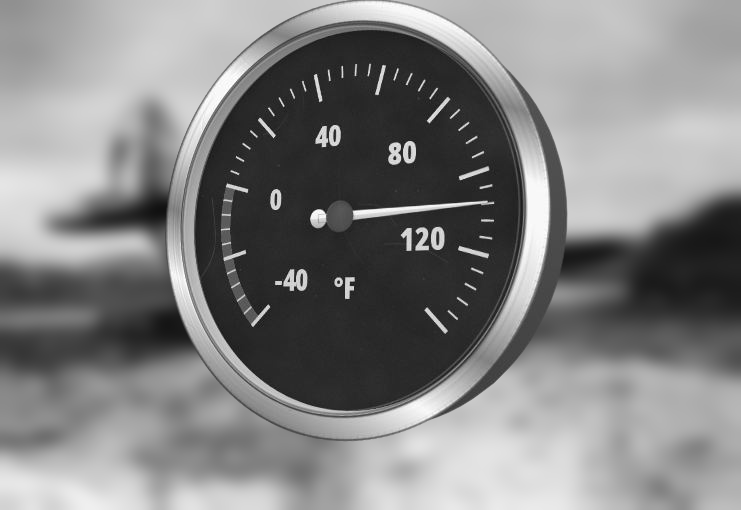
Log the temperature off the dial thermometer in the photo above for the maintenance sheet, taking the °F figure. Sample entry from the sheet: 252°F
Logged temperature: 108°F
